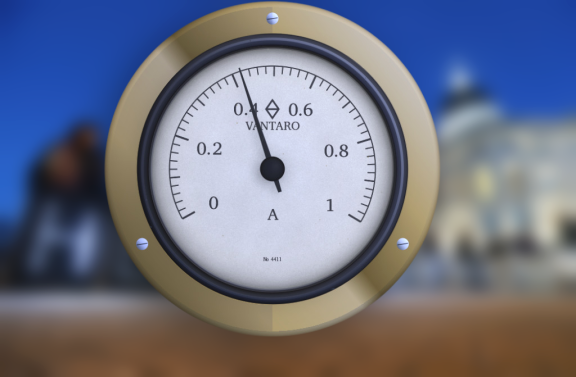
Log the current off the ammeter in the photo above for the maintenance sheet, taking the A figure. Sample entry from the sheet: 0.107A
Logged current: 0.42A
